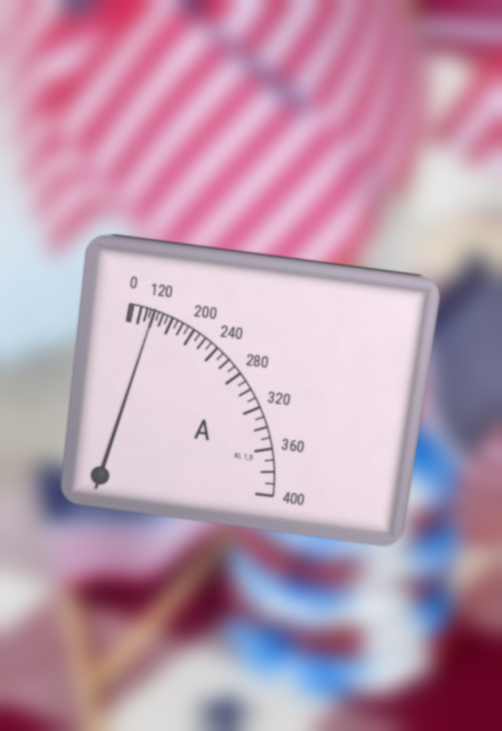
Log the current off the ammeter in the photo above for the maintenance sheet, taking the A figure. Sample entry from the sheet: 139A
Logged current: 120A
